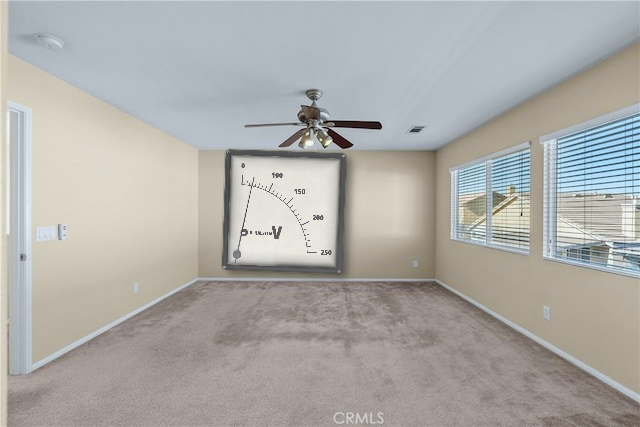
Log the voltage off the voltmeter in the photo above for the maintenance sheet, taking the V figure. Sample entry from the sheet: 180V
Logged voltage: 50V
